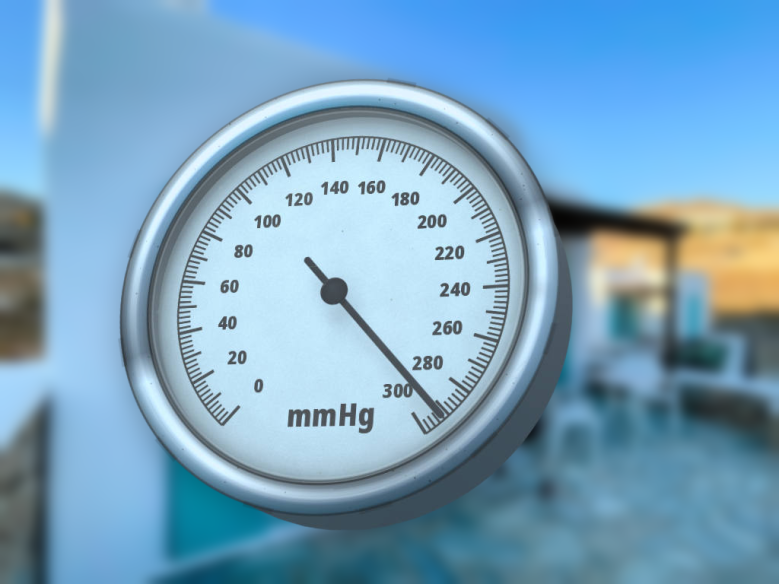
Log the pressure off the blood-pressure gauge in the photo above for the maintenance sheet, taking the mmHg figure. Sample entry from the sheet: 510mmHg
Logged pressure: 292mmHg
